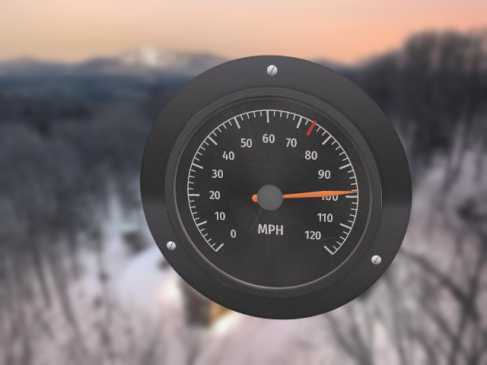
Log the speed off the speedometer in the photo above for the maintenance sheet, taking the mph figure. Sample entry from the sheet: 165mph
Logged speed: 98mph
